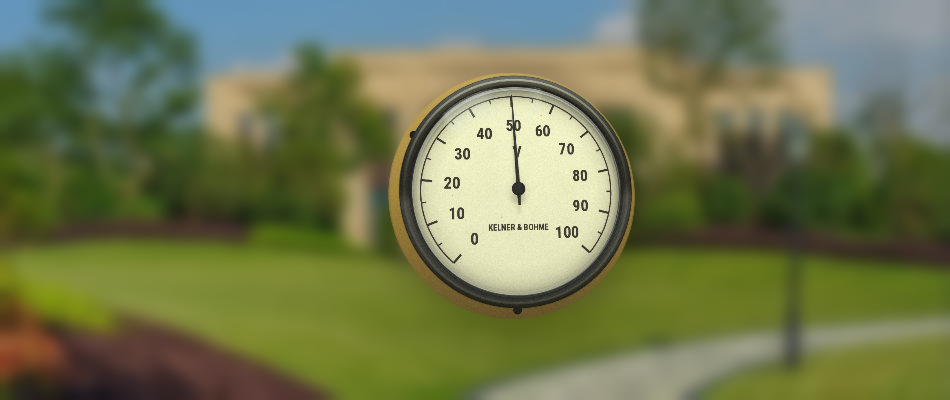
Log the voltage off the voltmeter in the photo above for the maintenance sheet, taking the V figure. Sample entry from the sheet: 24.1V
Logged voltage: 50V
